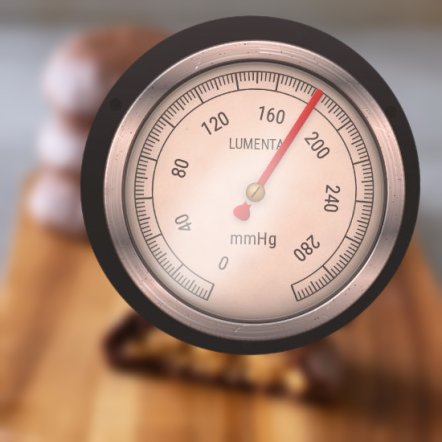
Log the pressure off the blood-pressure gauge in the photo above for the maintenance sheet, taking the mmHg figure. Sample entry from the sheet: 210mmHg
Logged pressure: 180mmHg
